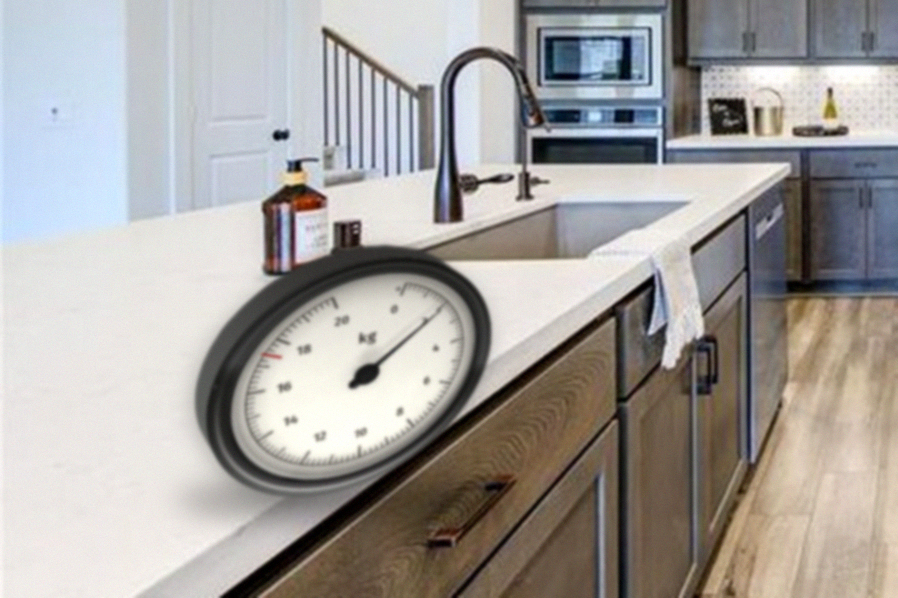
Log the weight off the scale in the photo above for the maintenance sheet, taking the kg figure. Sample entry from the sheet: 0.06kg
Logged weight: 2kg
